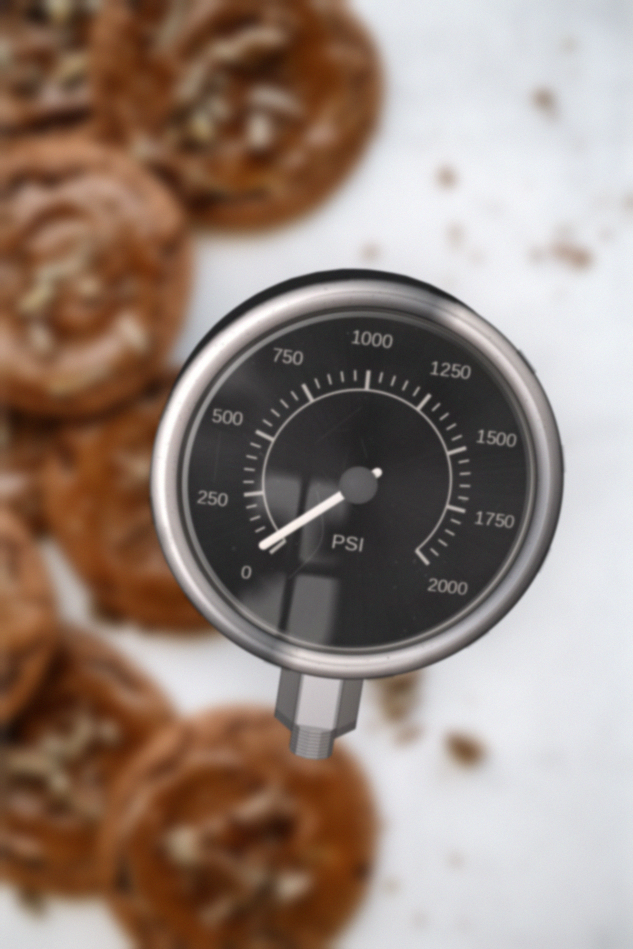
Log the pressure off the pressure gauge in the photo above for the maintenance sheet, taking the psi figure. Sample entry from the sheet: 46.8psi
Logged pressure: 50psi
